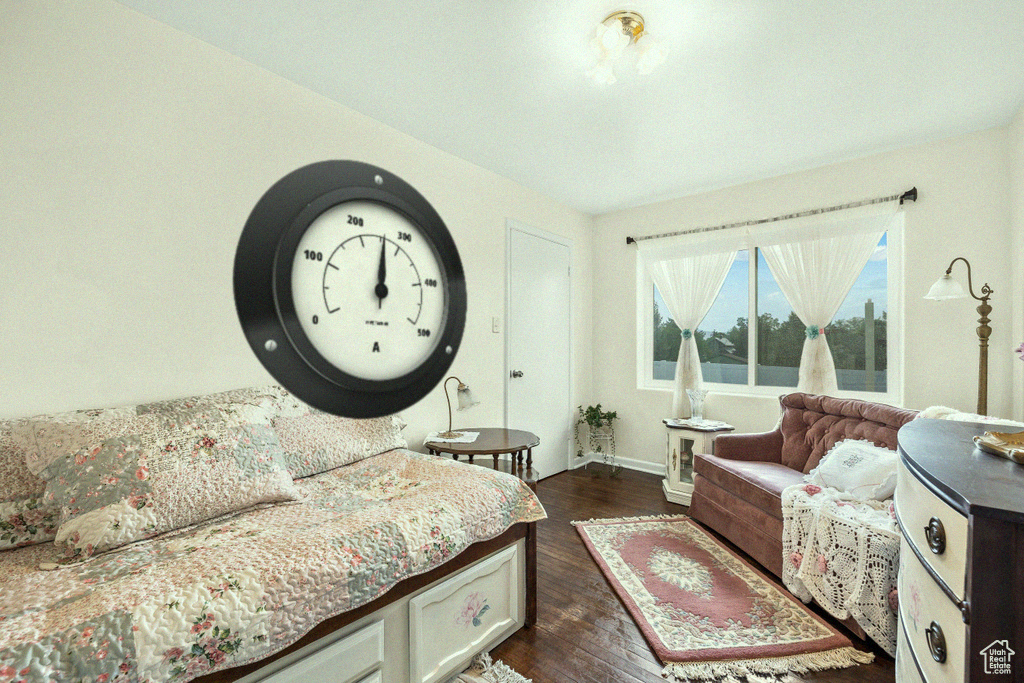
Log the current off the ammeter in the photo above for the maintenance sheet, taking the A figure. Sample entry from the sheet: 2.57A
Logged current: 250A
